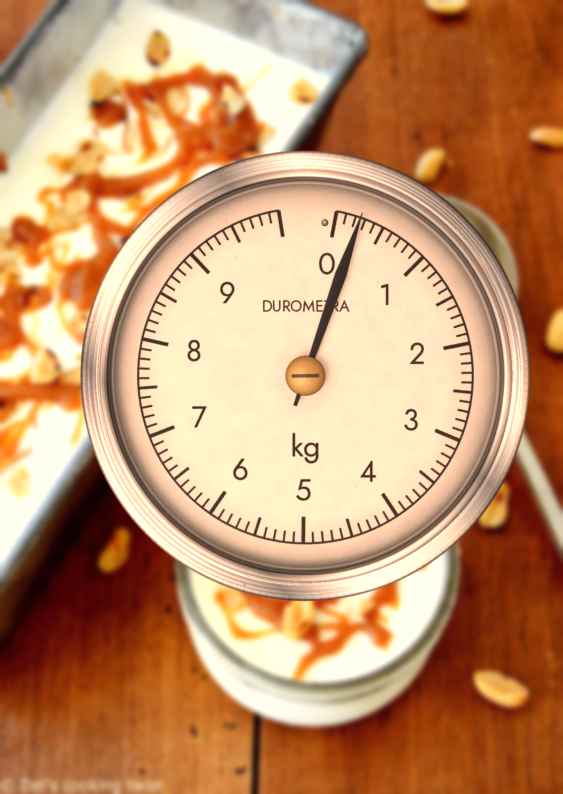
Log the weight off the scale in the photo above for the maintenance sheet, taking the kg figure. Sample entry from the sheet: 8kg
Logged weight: 0.25kg
